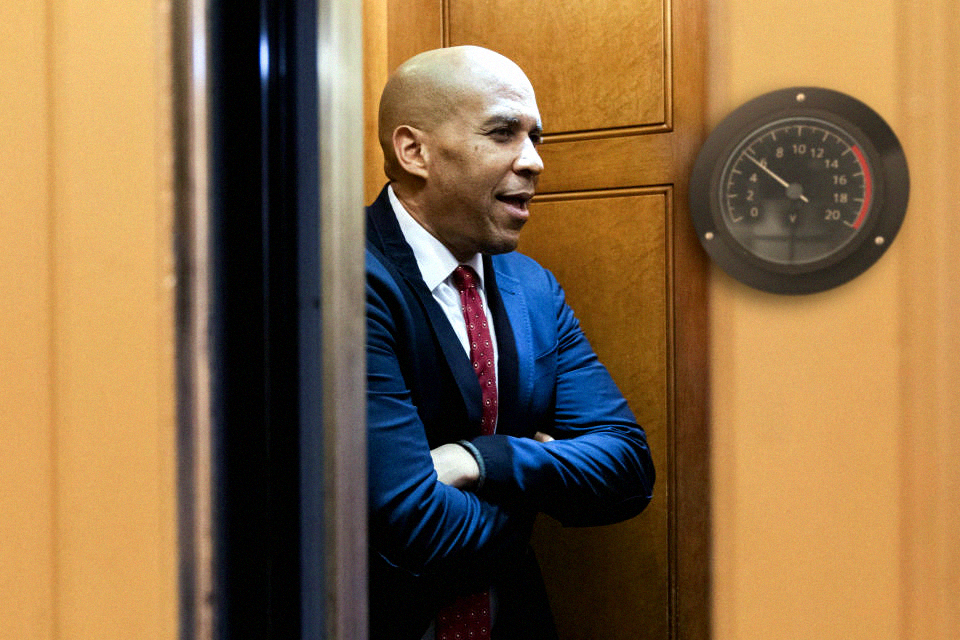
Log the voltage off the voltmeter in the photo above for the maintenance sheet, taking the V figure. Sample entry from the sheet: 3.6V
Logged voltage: 5.5V
